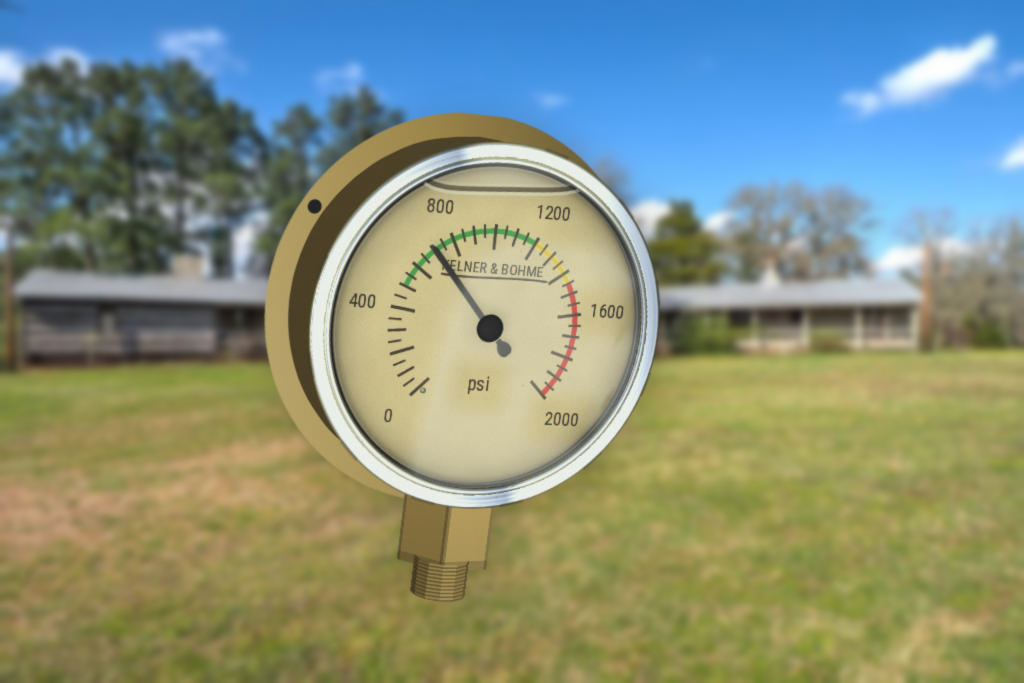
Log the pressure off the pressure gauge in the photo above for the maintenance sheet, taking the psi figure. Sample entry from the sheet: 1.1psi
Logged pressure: 700psi
